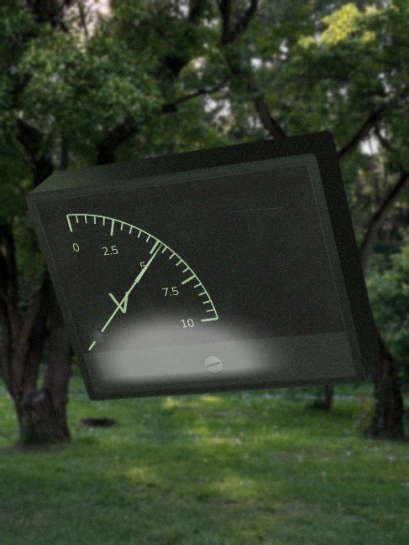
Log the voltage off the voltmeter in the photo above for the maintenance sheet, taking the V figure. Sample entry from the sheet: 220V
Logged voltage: 5.25V
